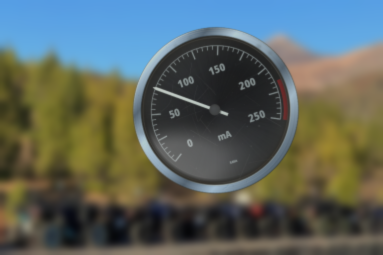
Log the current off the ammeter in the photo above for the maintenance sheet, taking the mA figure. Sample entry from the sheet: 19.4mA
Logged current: 75mA
